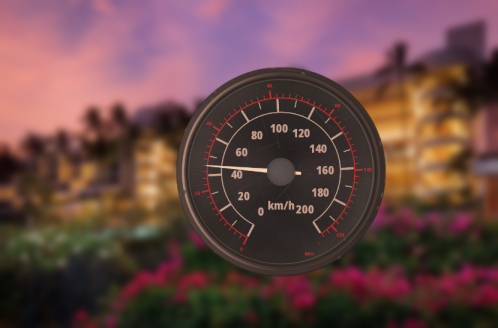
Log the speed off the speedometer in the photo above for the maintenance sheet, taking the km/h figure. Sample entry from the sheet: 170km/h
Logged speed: 45km/h
